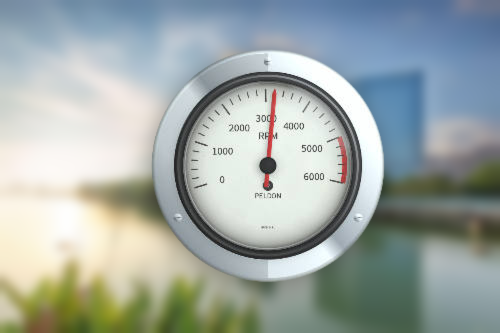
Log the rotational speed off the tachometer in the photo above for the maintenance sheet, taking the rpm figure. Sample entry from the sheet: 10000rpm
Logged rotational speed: 3200rpm
